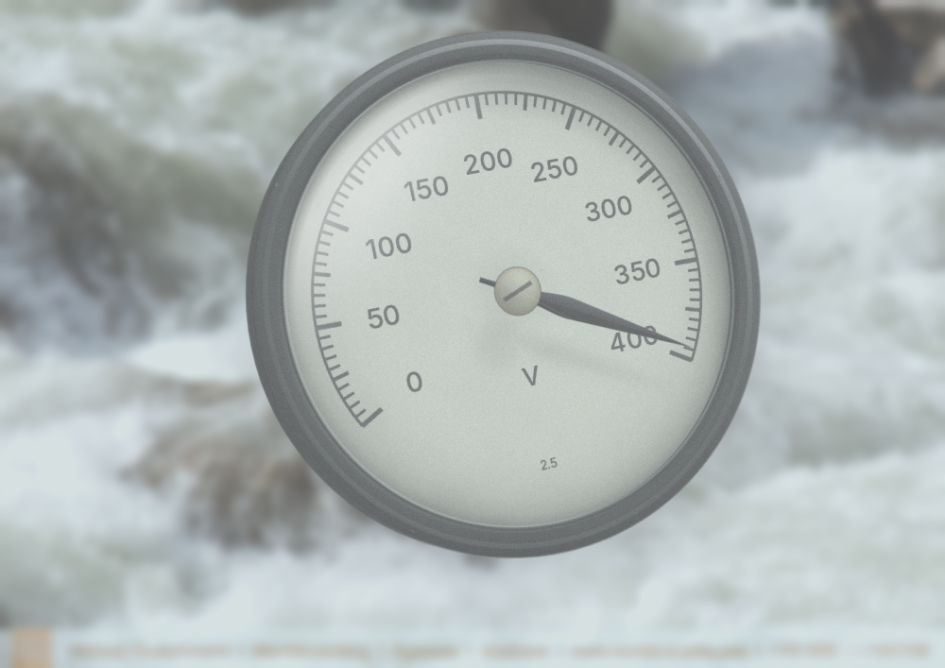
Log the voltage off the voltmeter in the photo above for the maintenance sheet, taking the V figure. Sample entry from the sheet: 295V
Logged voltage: 395V
